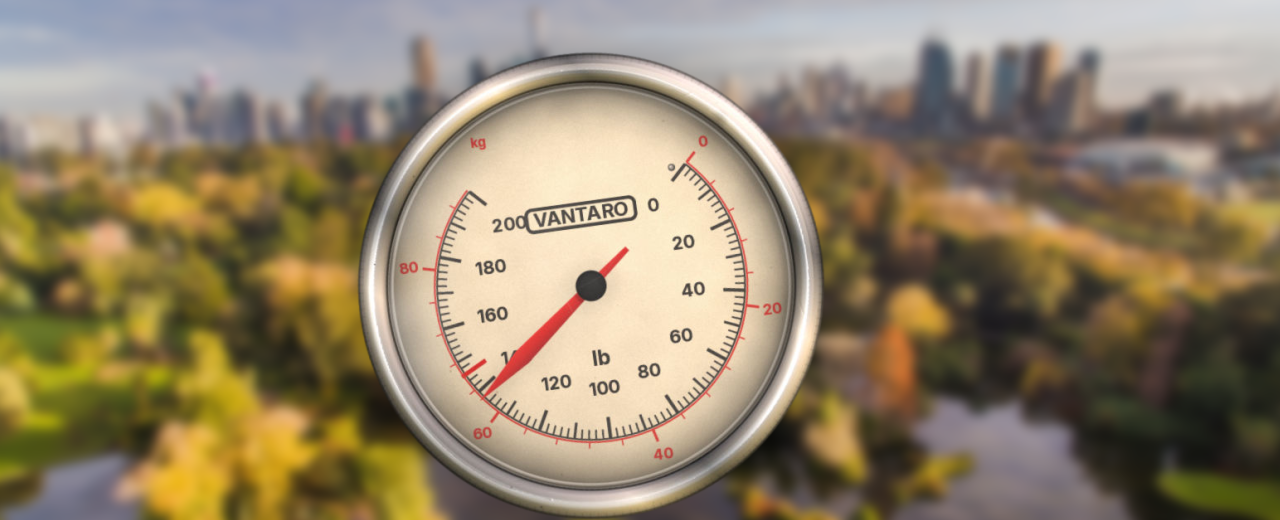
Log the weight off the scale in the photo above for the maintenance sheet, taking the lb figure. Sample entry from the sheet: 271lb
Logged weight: 138lb
